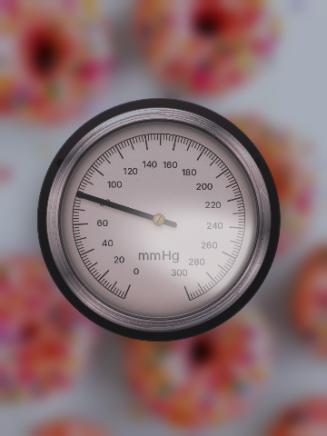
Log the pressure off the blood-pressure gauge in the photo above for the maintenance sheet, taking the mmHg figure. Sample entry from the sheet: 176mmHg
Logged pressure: 80mmHg
